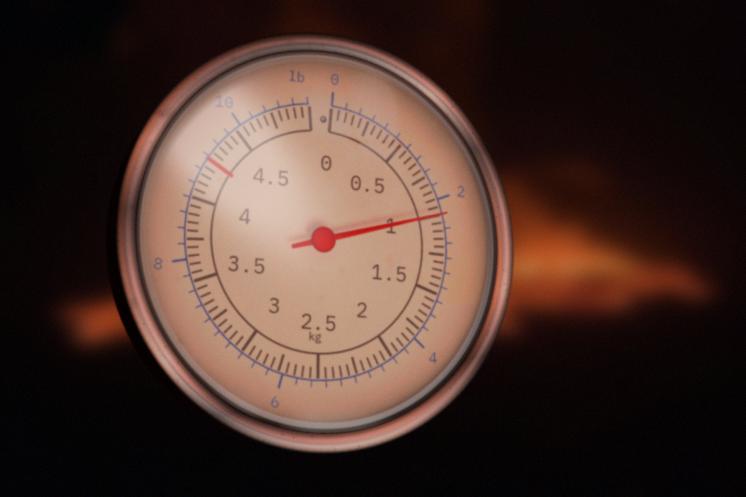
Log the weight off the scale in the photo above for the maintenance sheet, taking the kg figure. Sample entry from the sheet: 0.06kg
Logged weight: 1kg
